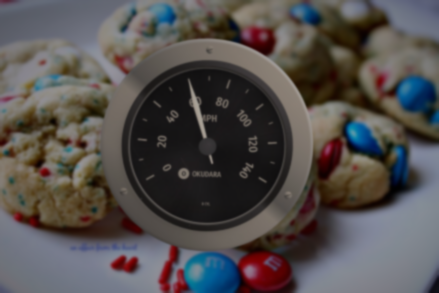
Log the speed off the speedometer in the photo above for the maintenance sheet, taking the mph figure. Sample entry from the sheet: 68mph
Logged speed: 60mph
